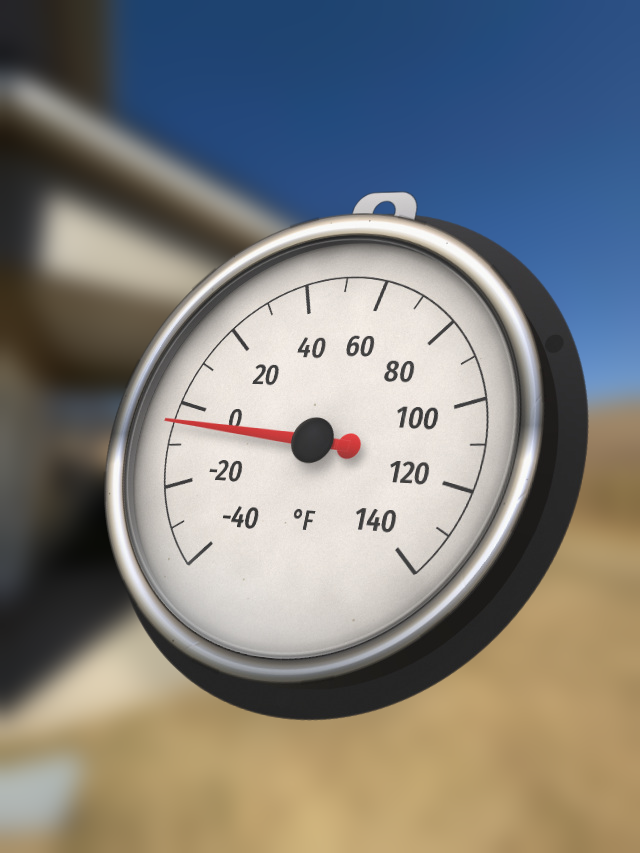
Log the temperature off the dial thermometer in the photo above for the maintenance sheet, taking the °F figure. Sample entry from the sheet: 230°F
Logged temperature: -5°F
